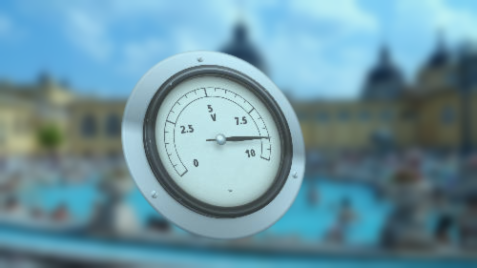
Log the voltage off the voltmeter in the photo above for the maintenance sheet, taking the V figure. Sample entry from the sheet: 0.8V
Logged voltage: 9V
